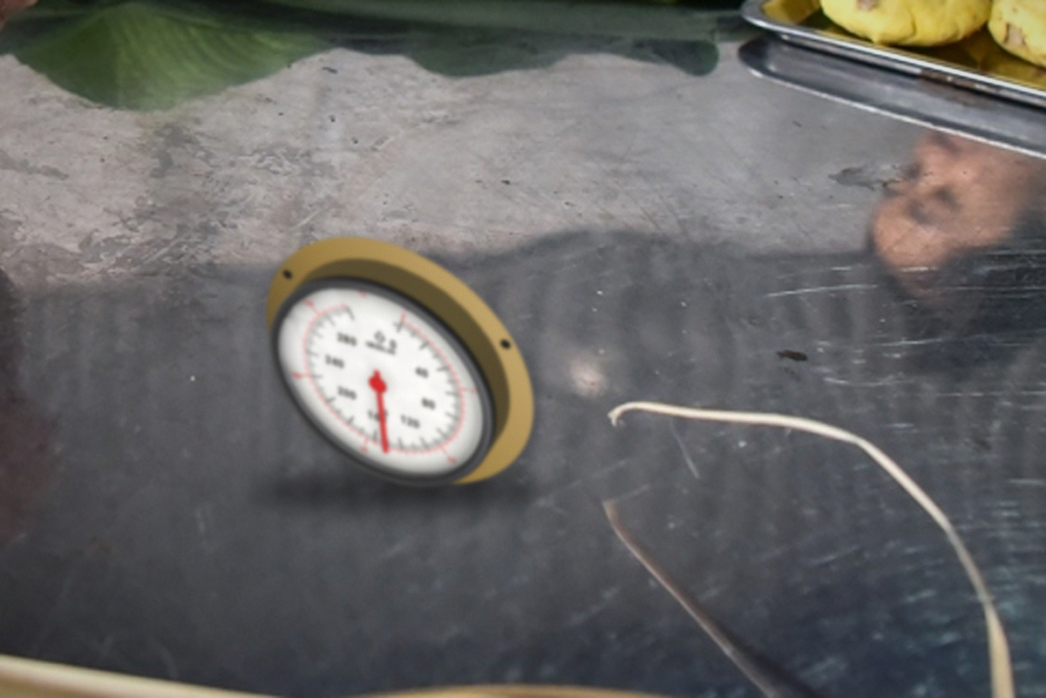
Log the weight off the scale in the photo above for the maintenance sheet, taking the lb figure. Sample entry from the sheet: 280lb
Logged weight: 150lb
